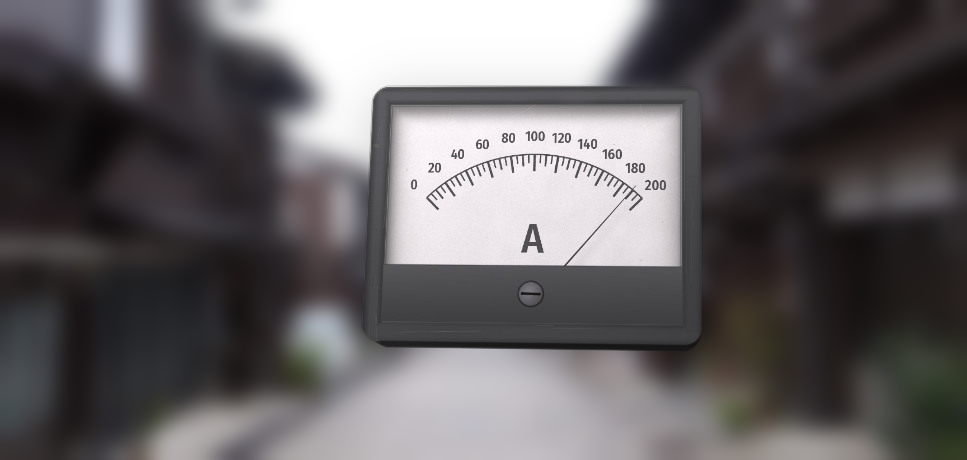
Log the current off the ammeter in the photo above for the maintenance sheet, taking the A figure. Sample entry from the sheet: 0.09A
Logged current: 190A
